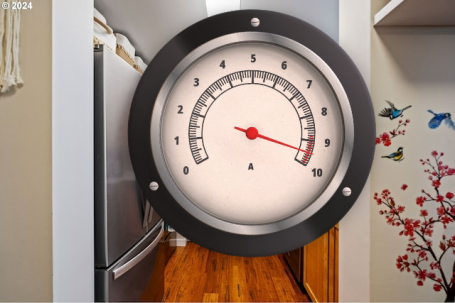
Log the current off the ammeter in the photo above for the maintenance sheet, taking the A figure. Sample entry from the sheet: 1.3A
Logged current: 9.5A
